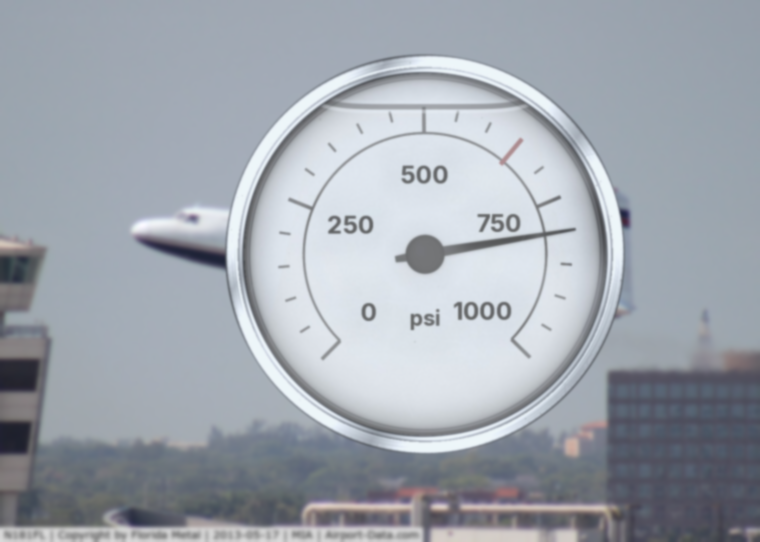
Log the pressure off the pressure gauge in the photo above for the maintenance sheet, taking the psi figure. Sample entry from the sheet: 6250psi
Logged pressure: 800psi
